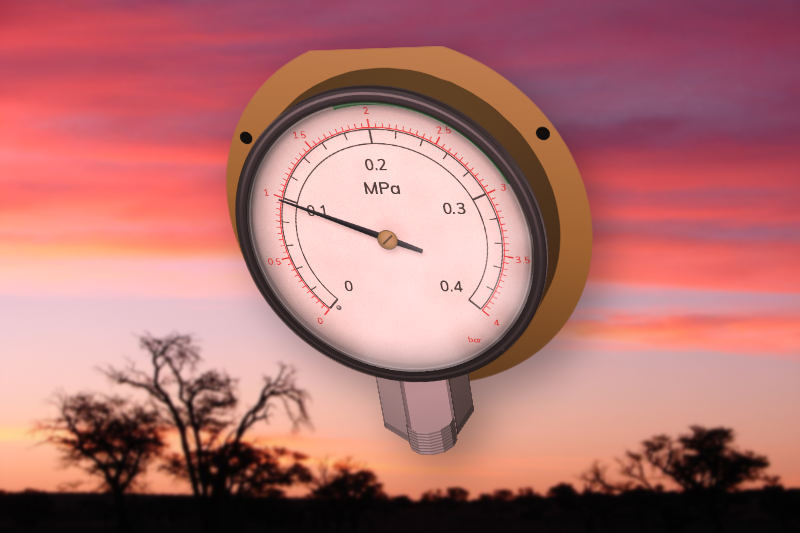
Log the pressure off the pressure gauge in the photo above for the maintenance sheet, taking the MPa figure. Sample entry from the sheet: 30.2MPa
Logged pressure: 0.1MPa
